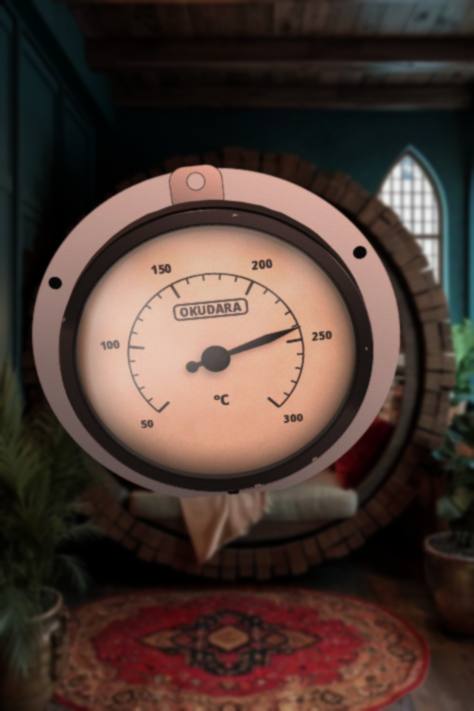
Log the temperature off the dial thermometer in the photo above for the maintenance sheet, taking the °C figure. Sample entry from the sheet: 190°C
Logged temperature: 240°C
